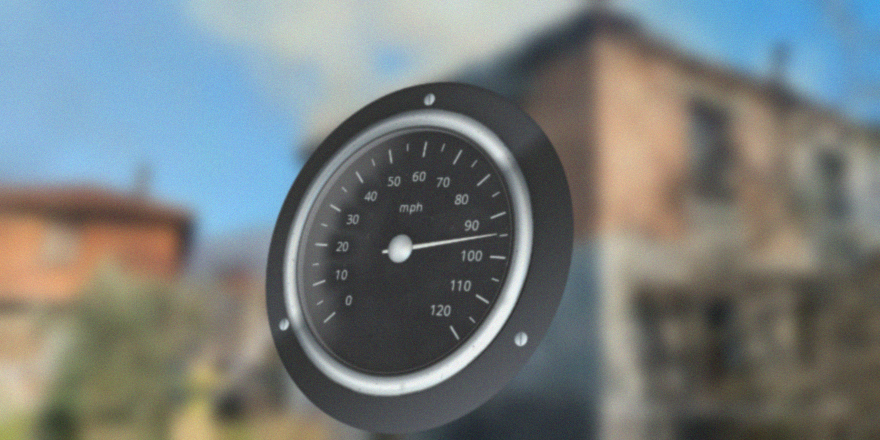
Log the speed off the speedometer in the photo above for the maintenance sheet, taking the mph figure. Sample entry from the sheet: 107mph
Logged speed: 95mph
